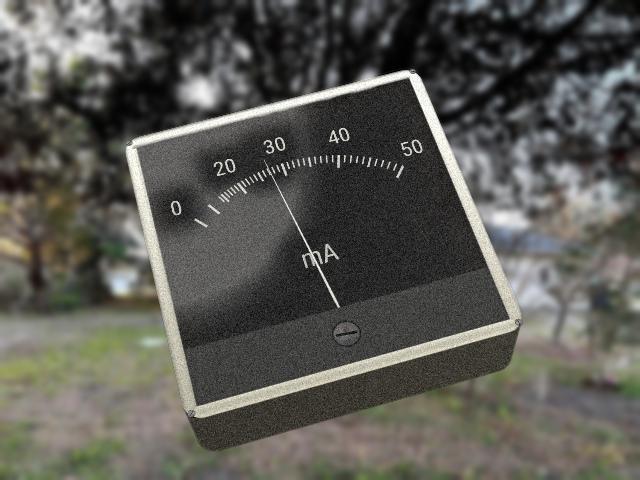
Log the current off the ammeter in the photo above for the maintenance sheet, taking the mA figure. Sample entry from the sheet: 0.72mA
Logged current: 27mA
